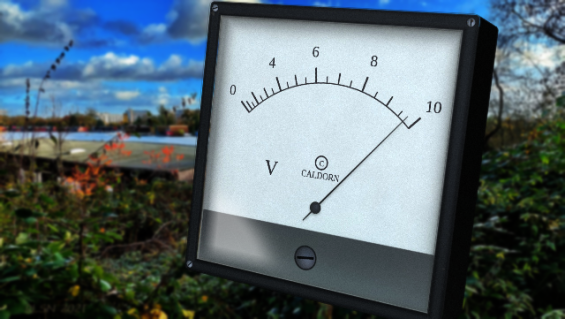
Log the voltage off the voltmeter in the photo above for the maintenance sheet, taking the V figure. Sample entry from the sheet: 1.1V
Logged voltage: 9.75V
